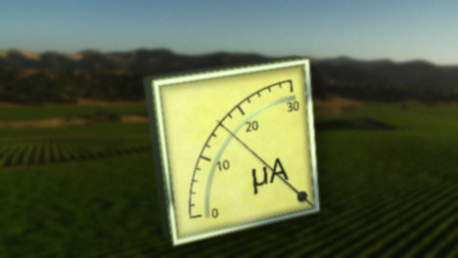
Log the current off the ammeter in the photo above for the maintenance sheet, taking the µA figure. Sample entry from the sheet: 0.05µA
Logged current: 16µA
